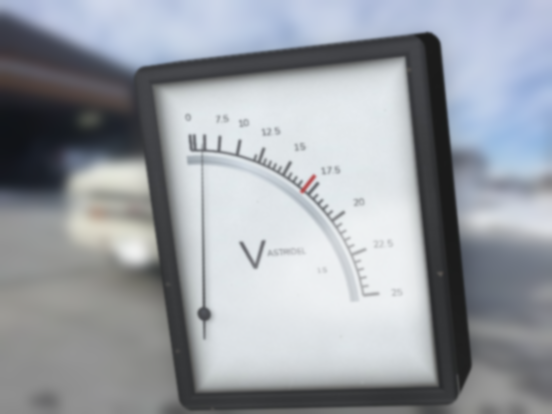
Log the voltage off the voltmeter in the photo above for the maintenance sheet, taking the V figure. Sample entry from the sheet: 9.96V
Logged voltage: 5V
